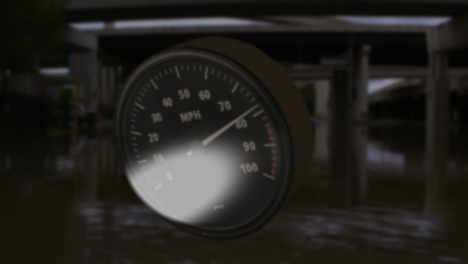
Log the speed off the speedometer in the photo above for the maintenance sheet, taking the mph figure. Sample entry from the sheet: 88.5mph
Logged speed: 78mph
